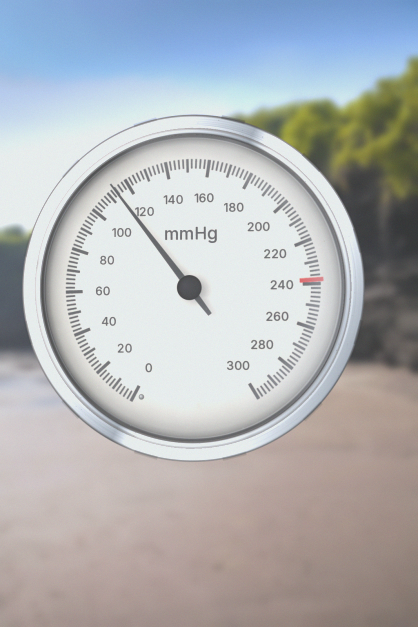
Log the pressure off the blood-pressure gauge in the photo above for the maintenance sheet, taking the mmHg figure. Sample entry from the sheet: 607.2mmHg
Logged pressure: 114mmHg
